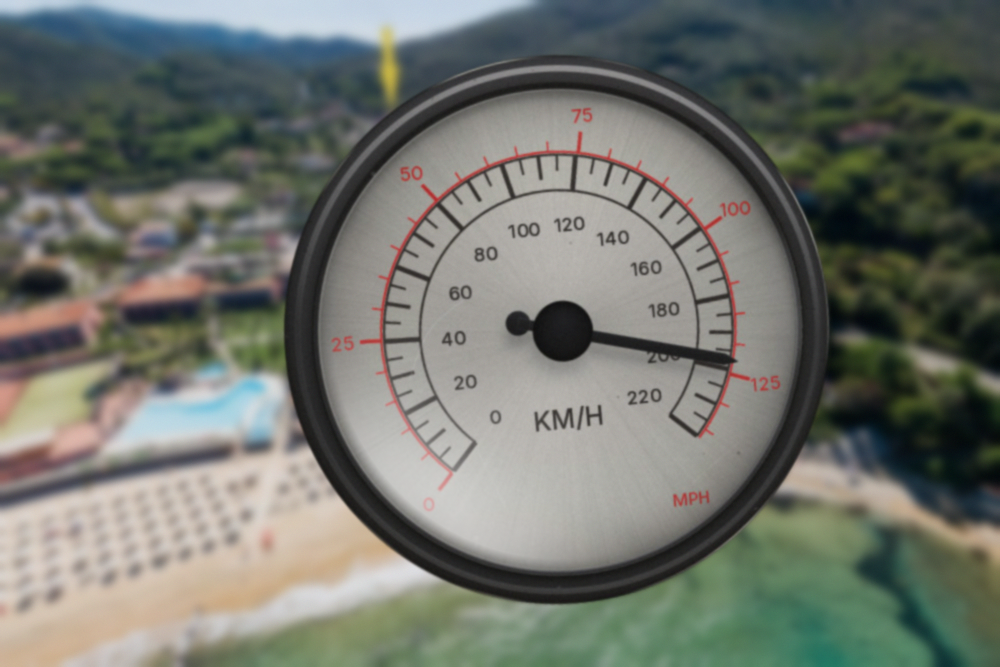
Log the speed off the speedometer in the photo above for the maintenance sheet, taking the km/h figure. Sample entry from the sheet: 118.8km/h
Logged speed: 197.5km/h
